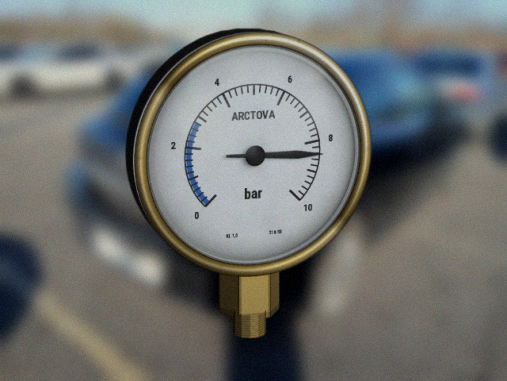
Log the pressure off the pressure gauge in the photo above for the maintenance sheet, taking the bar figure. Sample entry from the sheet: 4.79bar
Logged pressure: 8.4bar
